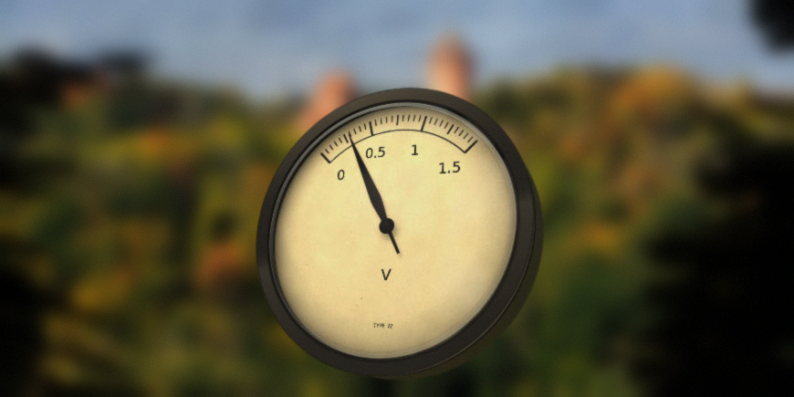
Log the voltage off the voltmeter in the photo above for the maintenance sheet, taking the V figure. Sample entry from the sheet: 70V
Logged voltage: 0.3V
